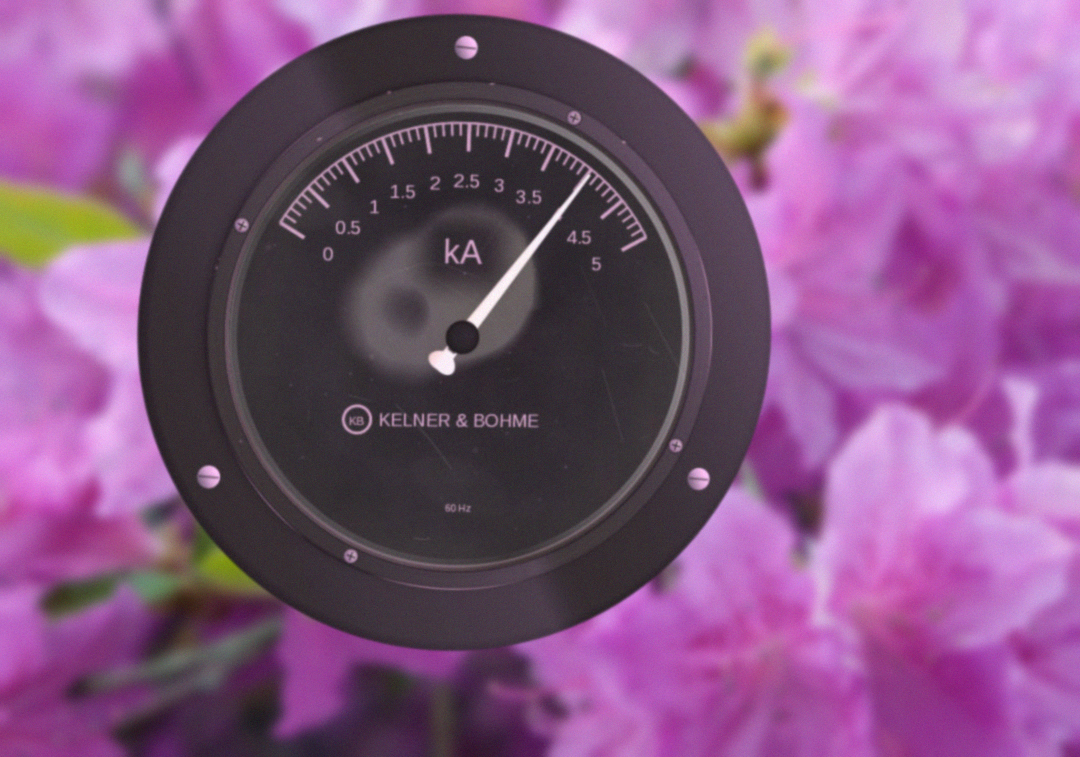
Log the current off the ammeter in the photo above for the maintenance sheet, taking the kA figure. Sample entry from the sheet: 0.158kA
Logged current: 4kA
